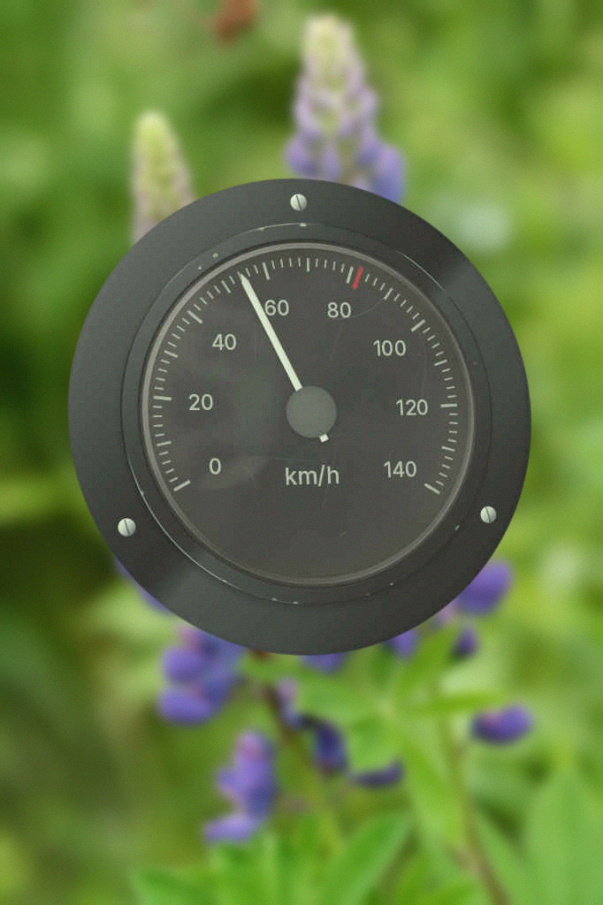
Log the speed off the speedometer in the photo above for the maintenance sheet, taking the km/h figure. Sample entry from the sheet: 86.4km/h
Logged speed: 54km/h
